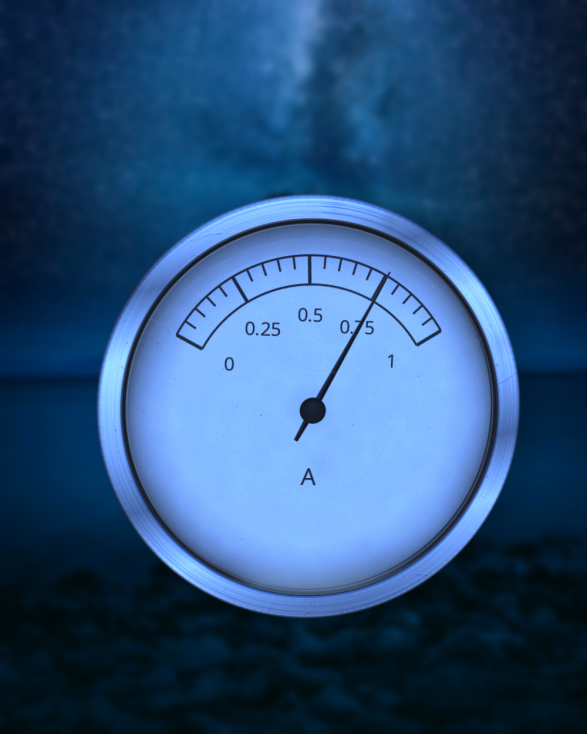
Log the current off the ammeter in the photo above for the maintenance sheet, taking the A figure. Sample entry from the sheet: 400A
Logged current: 0.75A
